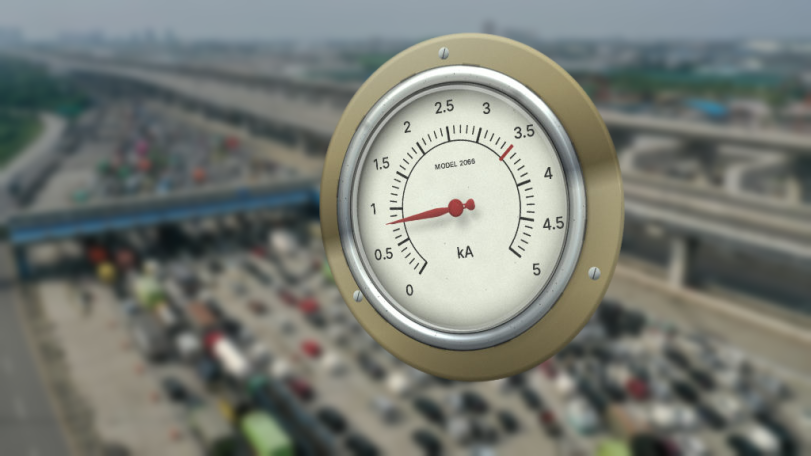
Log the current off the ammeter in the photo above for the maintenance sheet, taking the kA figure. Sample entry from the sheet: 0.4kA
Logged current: 0.8kA
